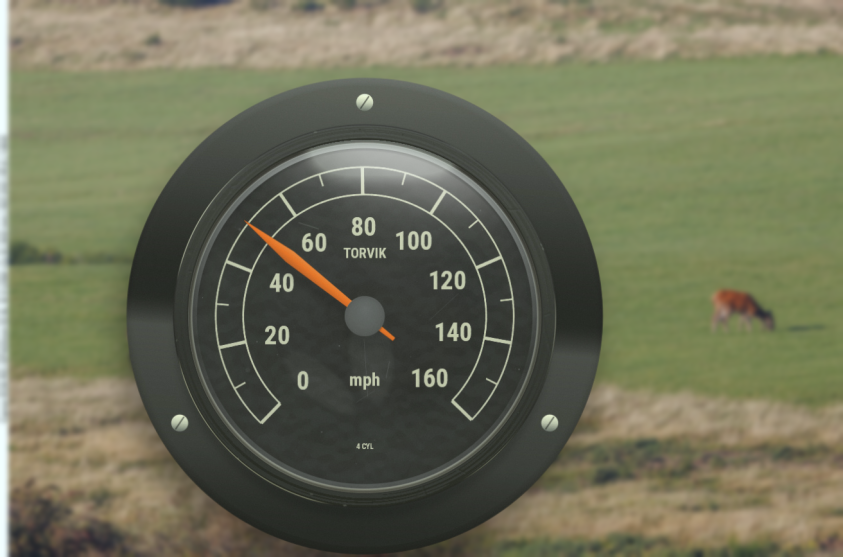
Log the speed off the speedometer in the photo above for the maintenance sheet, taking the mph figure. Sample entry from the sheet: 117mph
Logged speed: 50mph
